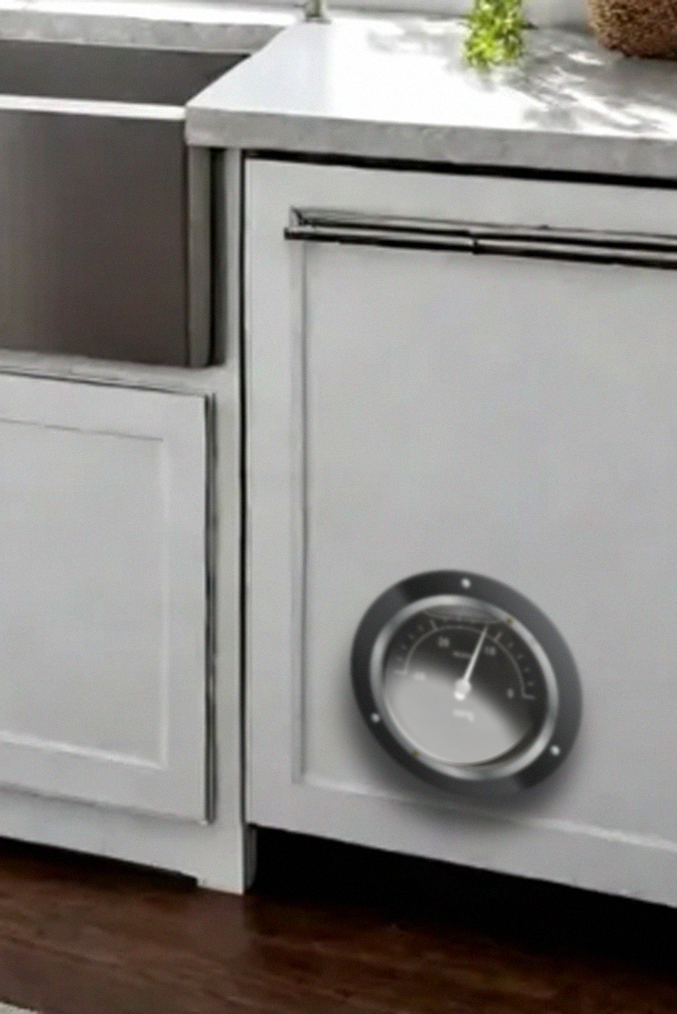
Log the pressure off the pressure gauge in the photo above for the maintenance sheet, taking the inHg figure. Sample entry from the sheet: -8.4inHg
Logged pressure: -12inHg
